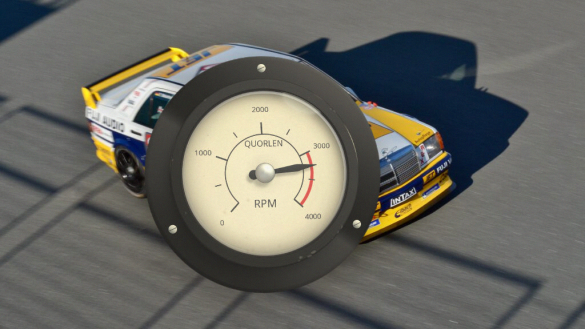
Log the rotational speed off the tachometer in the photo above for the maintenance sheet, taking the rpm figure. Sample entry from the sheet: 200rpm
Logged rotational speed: 3250rpm
